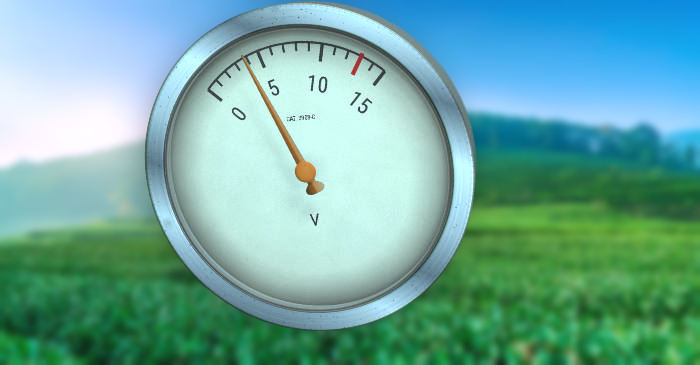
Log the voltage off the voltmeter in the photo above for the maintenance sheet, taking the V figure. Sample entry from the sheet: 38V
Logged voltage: 4V
